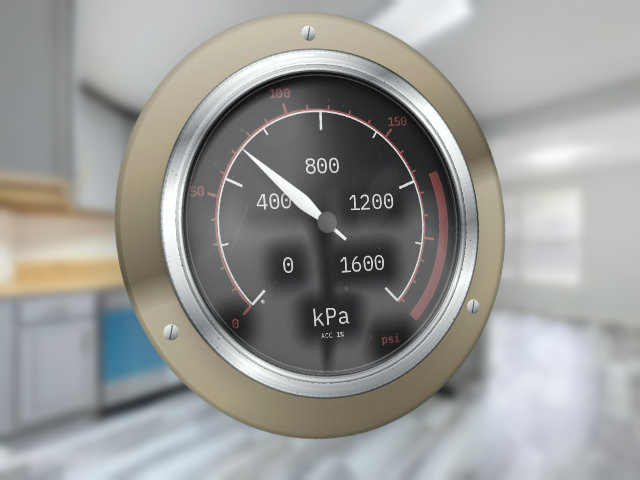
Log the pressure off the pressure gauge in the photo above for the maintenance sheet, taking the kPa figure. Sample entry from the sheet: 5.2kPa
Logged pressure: 500kPa
